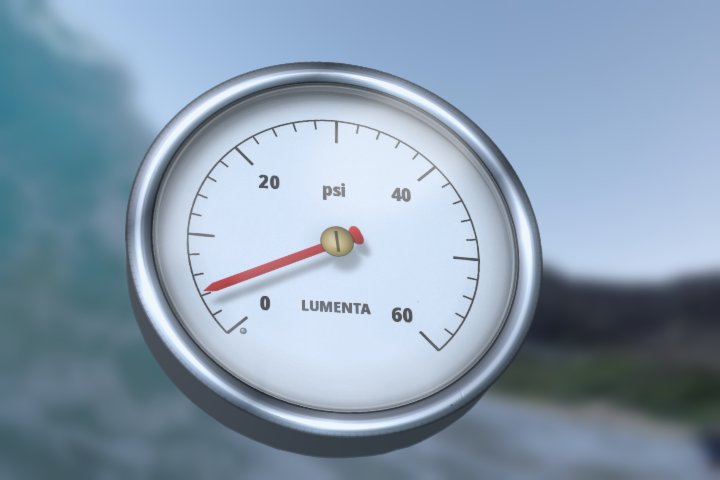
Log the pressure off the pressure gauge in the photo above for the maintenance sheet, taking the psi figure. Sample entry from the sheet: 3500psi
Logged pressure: 4psi
